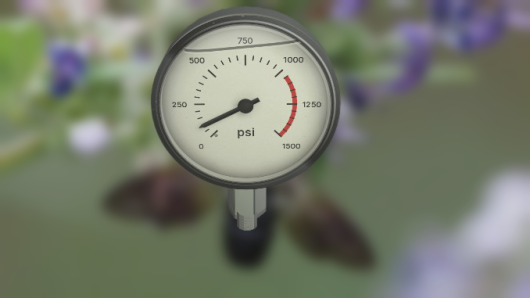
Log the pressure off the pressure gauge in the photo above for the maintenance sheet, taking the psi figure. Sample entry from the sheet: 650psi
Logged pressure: 100psi
